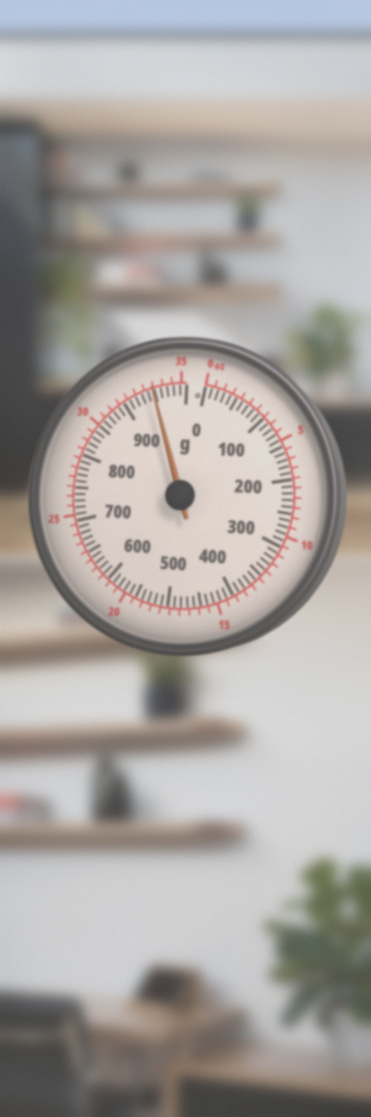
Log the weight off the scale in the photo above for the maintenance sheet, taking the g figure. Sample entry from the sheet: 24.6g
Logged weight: 950g
